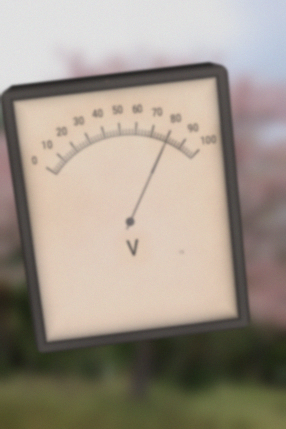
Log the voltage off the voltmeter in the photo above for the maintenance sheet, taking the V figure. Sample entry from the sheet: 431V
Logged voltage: 80V
